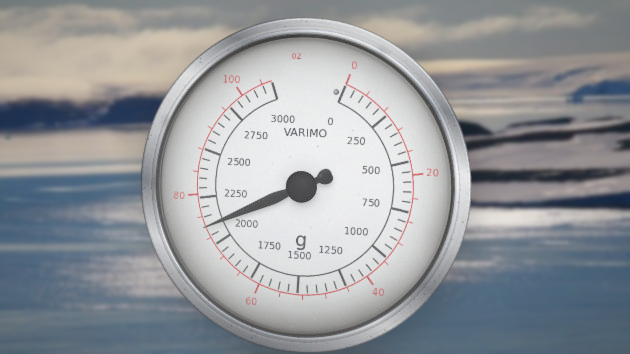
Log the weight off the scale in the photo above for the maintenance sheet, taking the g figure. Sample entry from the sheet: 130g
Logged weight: 2100g
